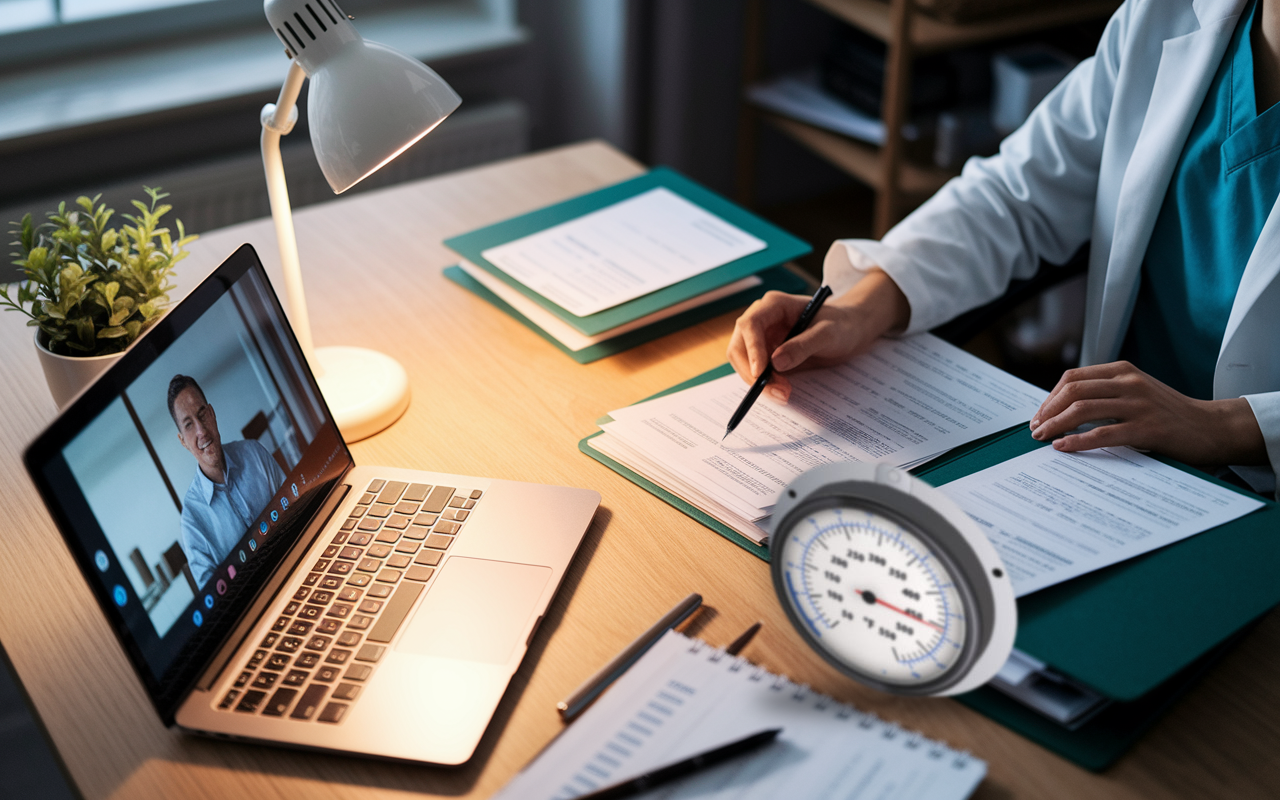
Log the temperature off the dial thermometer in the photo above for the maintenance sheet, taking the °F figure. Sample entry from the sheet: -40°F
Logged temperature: 450°F
